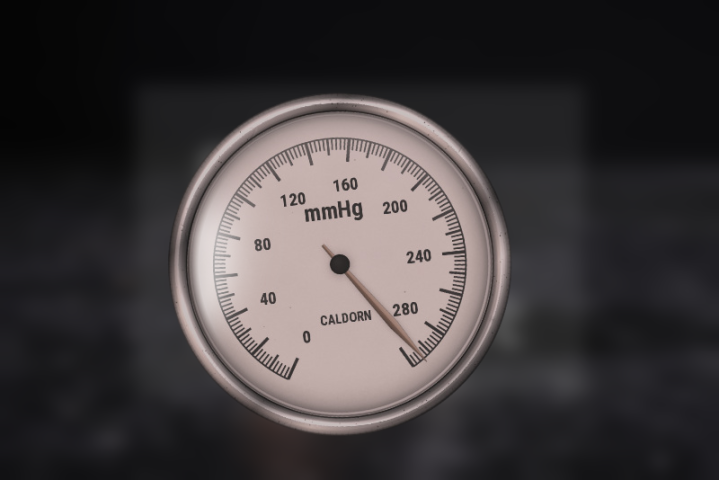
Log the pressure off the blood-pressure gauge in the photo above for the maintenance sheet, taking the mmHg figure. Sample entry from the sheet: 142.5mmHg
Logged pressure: 294mmHg
